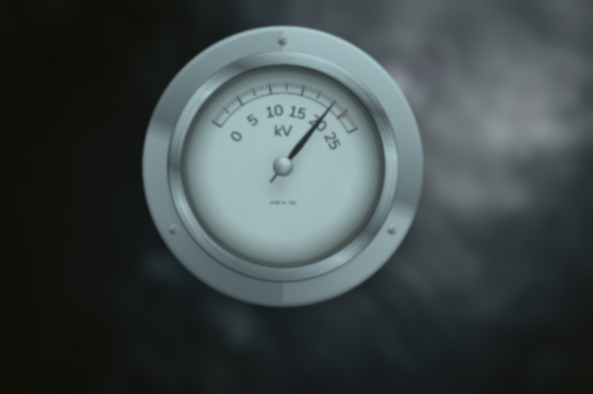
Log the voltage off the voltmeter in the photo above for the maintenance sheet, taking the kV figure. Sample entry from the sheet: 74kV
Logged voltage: 20kV
